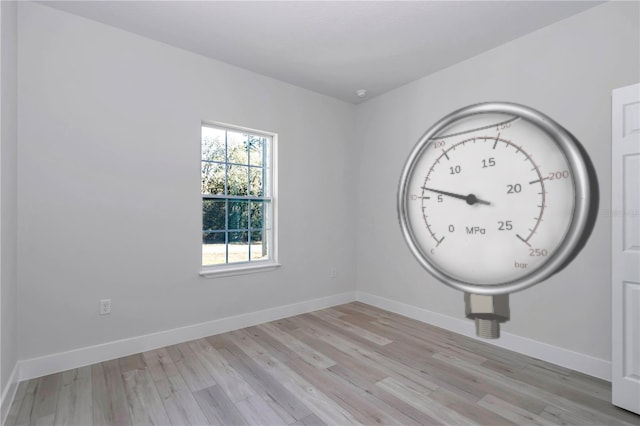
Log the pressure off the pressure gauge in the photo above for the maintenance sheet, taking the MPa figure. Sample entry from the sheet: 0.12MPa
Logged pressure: 6MPa
